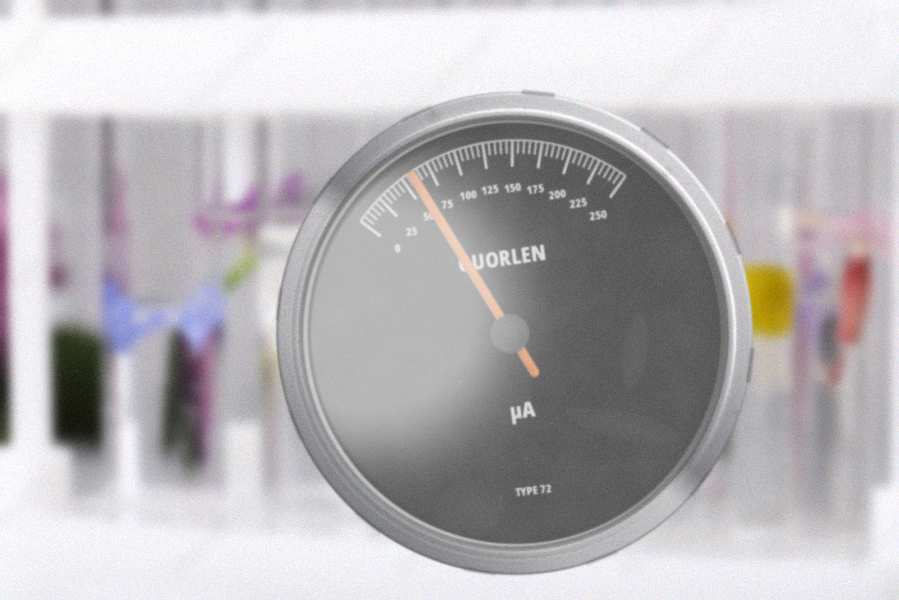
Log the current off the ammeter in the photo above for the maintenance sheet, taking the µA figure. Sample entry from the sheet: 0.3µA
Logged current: 60µA
